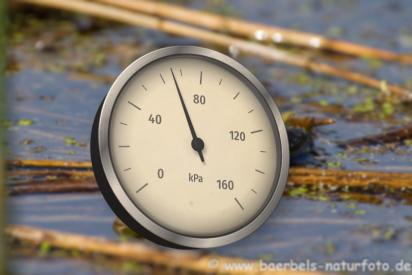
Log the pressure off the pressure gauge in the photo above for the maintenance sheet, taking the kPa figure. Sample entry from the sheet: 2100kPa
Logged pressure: 65kPa
